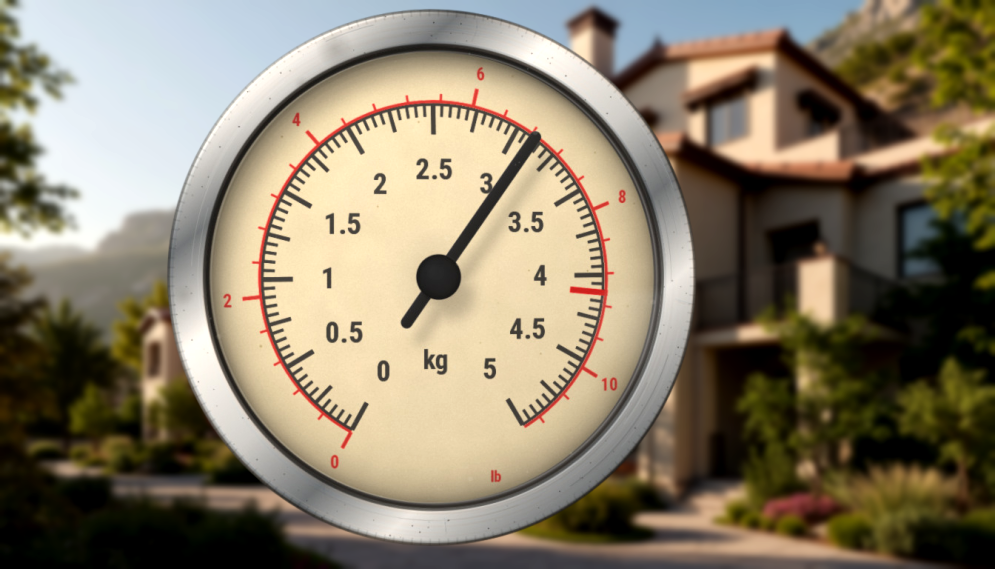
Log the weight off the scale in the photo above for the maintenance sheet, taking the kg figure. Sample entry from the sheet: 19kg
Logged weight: 3.1kg
